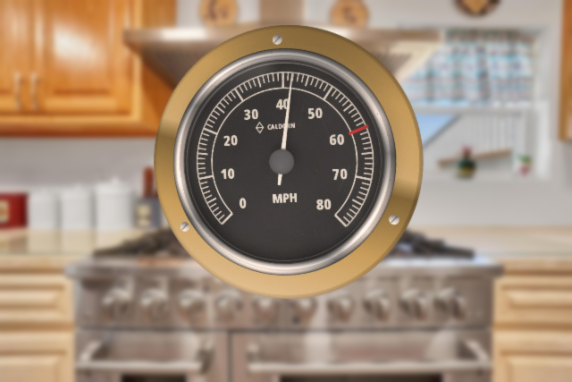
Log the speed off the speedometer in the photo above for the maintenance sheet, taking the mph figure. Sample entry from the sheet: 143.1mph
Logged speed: 42mph
